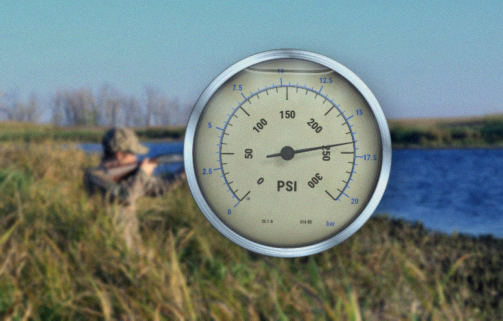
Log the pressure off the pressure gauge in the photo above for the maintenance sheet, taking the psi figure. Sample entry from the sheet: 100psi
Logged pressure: 240psi
